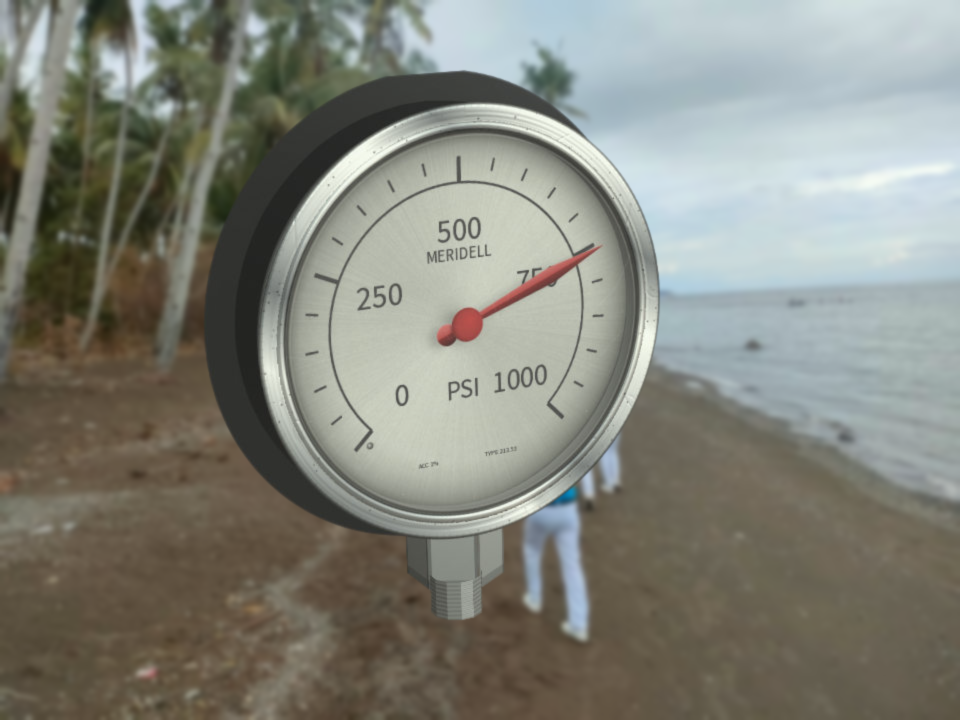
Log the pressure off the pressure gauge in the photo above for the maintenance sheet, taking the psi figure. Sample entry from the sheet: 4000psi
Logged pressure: 750psi
